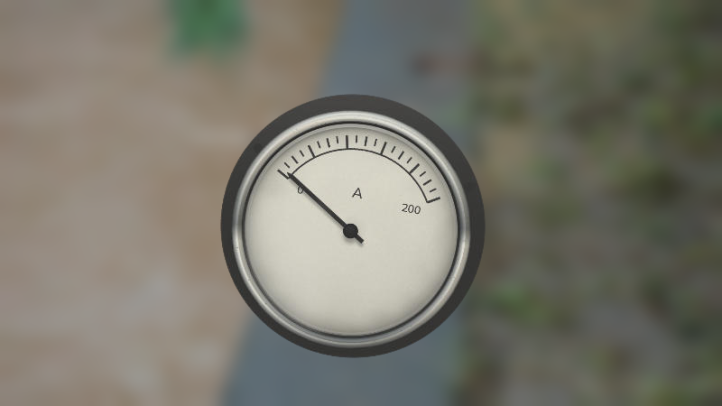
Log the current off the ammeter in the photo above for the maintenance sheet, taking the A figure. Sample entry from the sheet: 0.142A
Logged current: 5A
